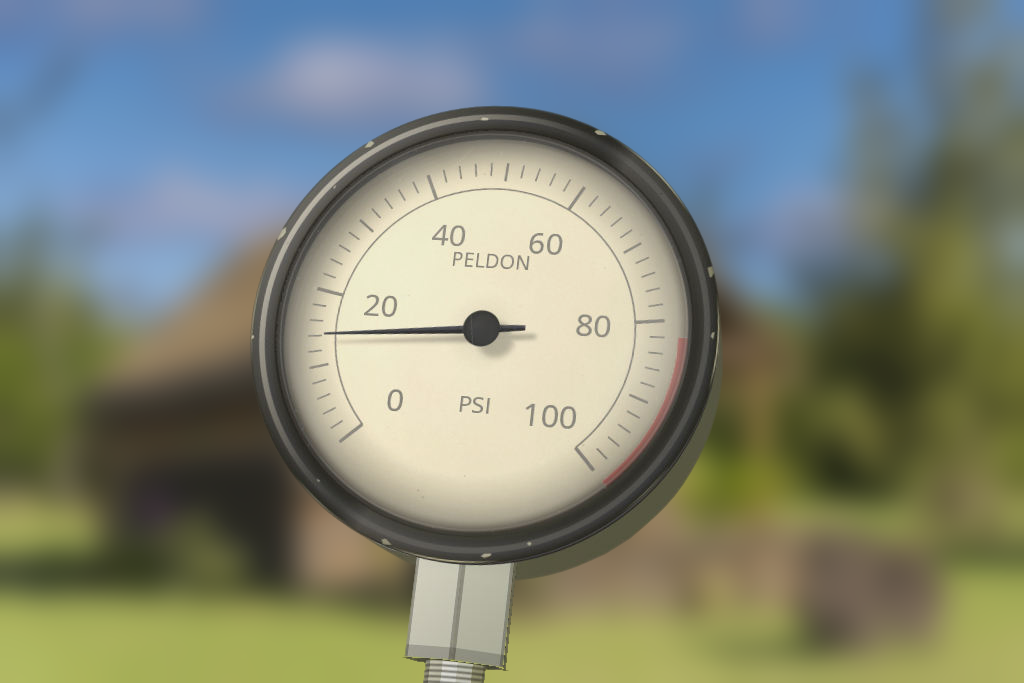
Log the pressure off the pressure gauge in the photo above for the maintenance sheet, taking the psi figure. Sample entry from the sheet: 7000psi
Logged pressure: 14psi
